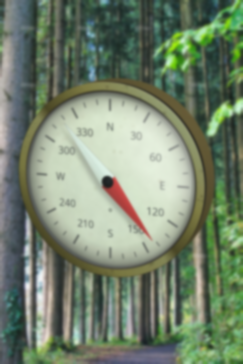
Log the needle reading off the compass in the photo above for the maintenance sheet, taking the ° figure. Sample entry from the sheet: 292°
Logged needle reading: 140°
